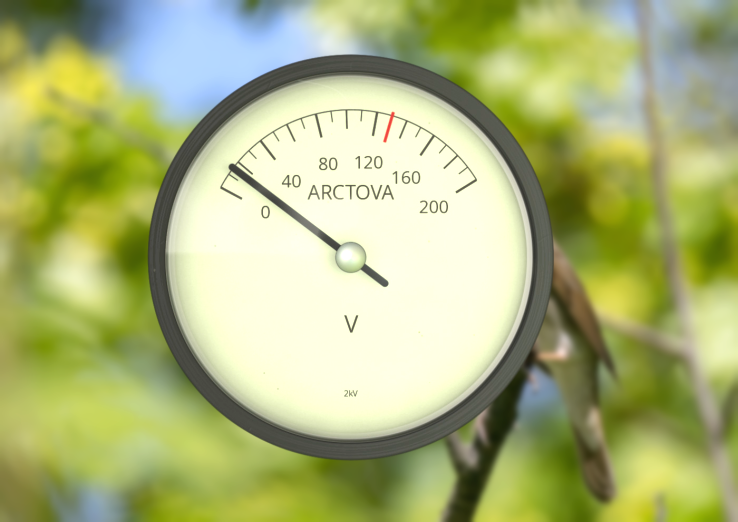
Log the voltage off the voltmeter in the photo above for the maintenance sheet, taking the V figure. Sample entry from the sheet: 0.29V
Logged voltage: 15V
